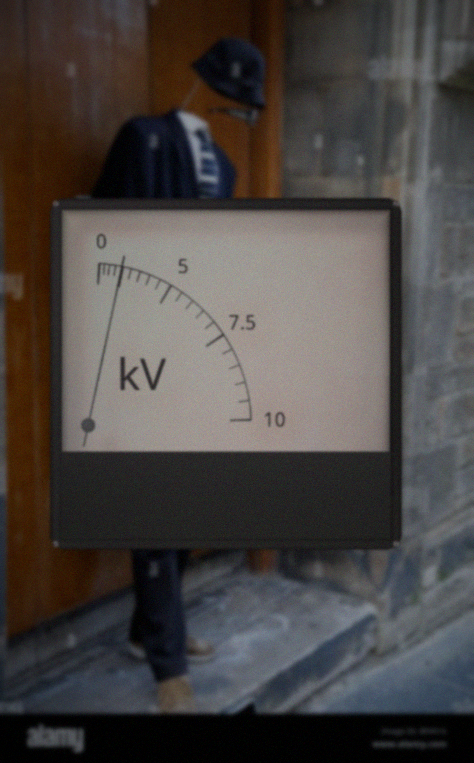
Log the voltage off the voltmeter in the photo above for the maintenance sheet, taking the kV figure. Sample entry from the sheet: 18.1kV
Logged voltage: 2.5kV
